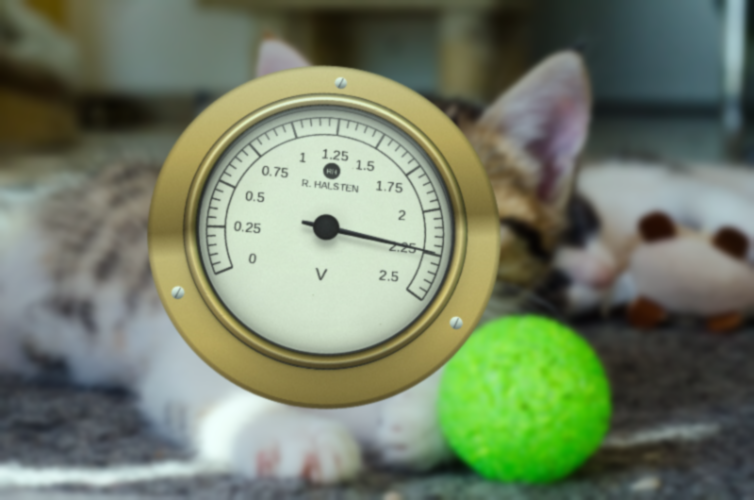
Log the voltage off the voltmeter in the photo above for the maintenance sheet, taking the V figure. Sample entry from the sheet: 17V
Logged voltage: 2.25V
